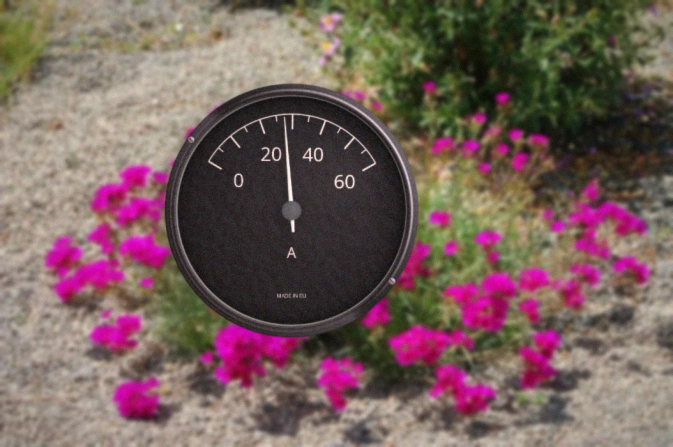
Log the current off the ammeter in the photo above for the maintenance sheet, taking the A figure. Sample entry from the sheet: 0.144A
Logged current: 27.5A
